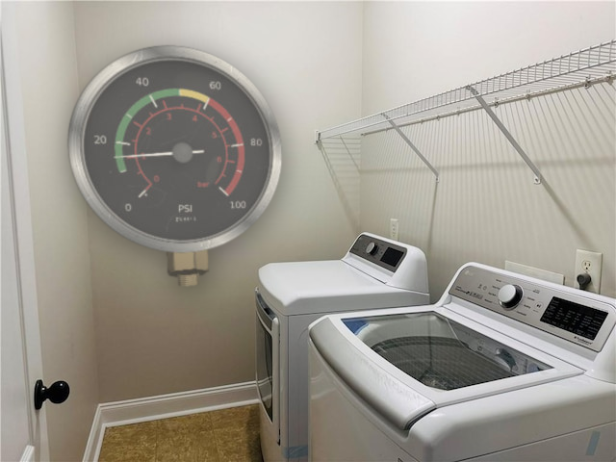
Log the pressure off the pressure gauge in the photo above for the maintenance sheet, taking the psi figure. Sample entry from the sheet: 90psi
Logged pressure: 15psi
